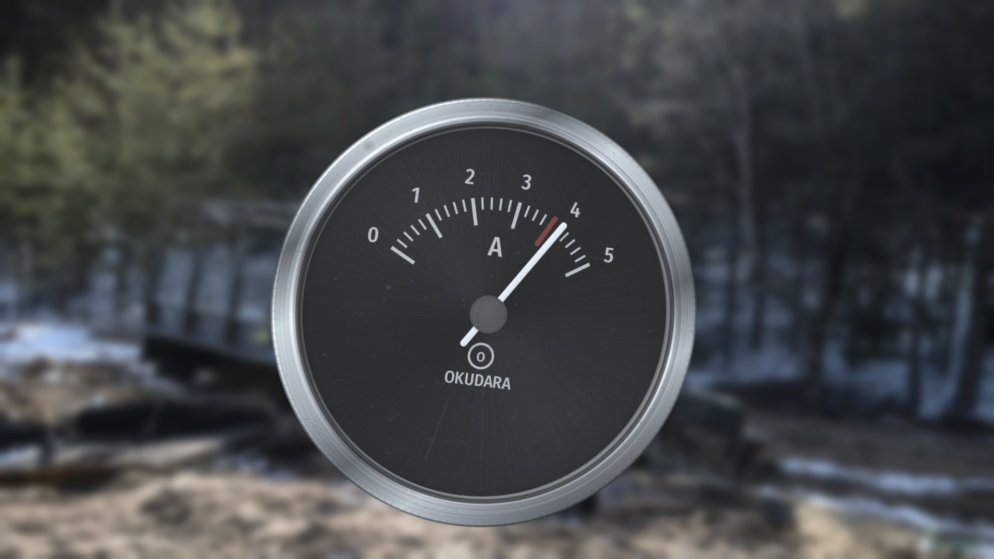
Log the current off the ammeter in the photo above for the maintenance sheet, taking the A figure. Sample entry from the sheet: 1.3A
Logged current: 4A
